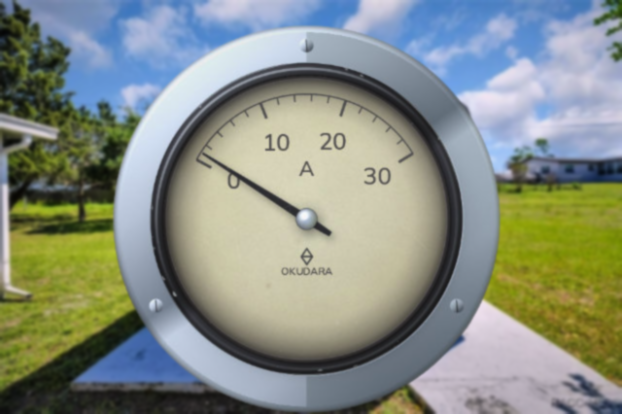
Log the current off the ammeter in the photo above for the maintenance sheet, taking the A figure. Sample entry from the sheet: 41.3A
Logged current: 1A
